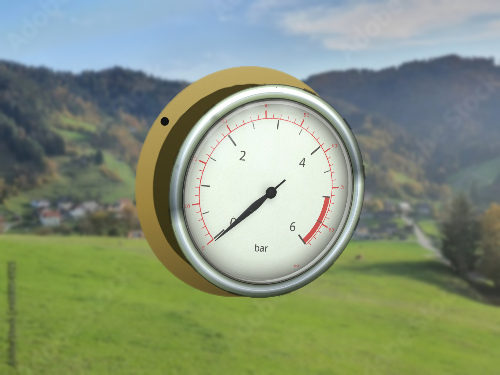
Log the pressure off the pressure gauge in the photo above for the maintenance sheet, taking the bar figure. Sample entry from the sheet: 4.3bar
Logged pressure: 0bar
